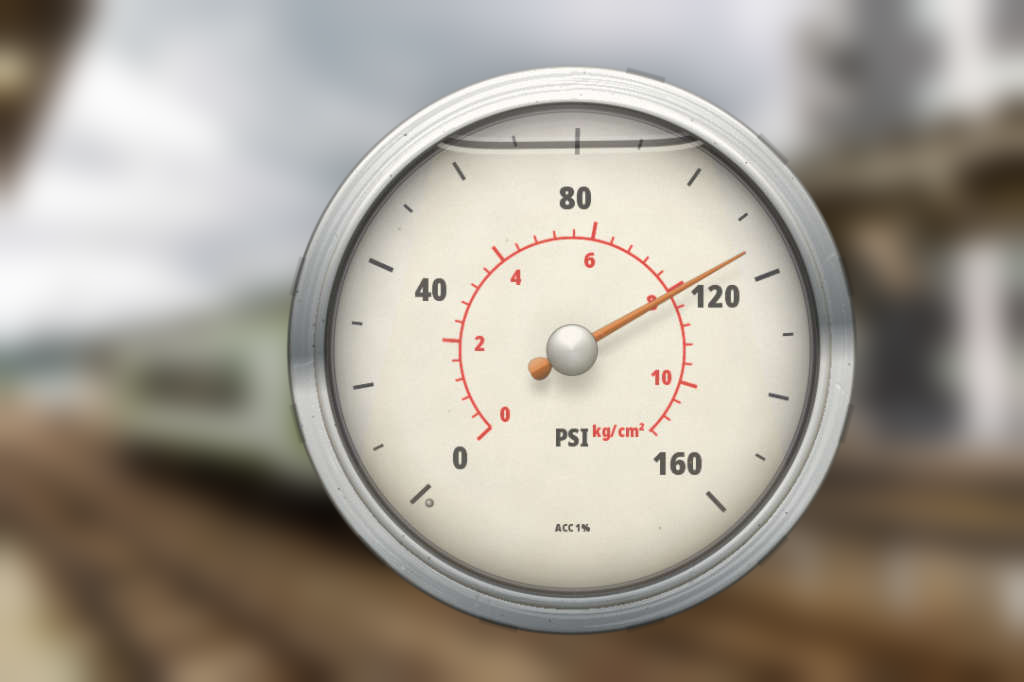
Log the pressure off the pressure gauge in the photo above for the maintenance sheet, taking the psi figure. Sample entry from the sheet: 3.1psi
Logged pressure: 115psi
